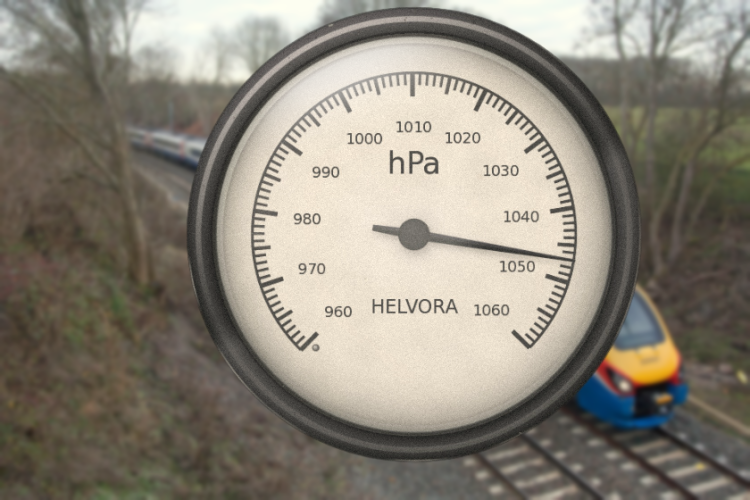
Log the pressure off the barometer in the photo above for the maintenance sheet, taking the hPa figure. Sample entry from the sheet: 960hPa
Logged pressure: 1047hPa
